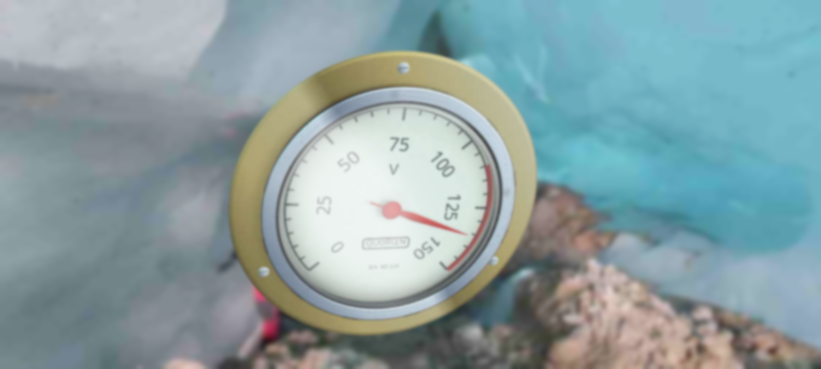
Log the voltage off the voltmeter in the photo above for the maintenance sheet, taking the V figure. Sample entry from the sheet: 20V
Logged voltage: 135V
